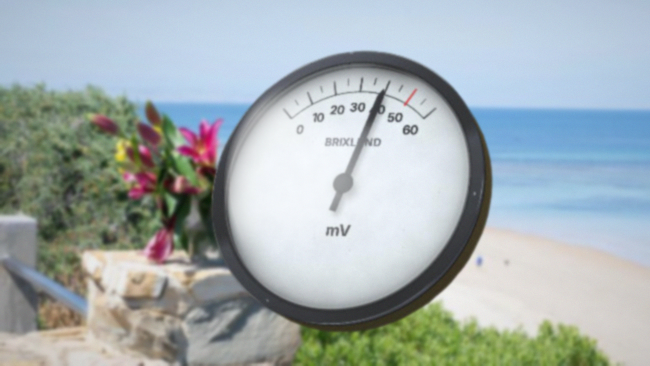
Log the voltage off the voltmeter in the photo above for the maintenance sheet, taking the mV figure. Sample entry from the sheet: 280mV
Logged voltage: 40mV
